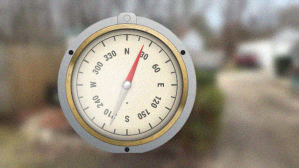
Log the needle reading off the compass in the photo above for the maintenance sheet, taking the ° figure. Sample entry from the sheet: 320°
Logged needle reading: 22.5°
